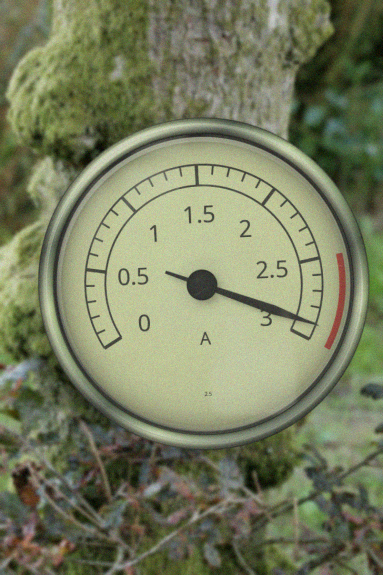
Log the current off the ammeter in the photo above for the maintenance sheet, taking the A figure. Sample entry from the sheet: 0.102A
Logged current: 2.9A
